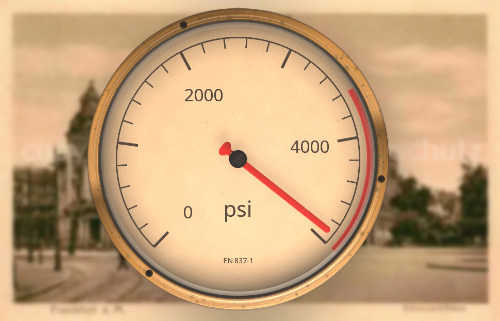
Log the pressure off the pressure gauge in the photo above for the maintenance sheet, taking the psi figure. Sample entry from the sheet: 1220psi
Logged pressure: 4900psi
